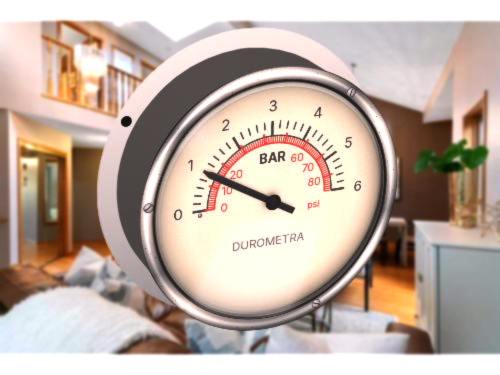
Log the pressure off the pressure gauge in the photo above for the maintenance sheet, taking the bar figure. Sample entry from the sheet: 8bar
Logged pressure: 1bar
